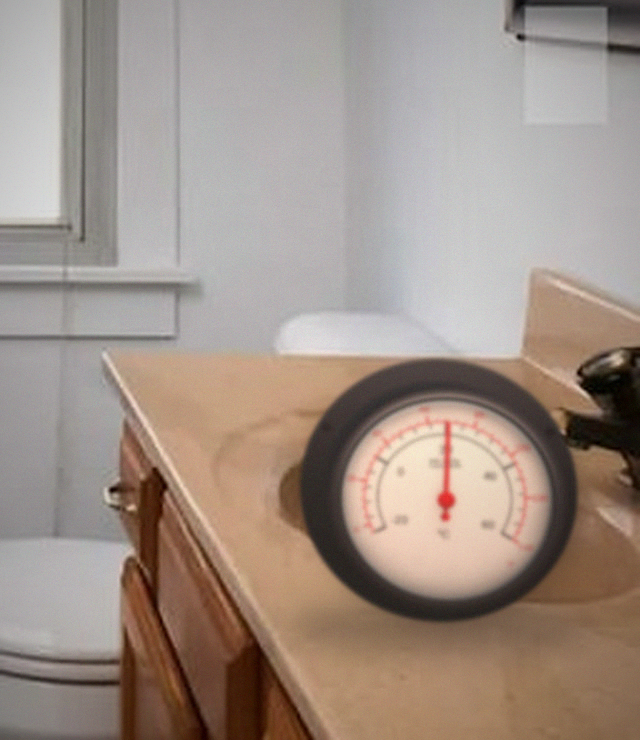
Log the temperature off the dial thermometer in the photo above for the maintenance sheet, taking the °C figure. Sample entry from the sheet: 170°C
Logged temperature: 20°C
